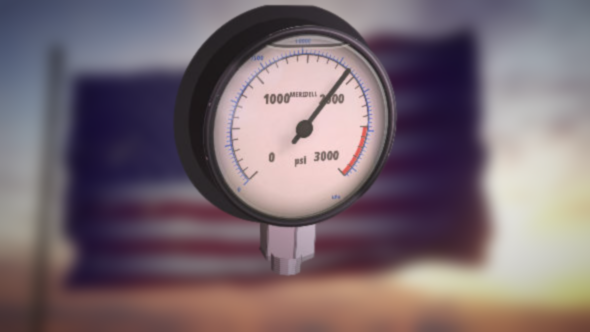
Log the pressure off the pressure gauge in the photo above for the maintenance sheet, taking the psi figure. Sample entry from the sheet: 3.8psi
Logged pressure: 1900psi
